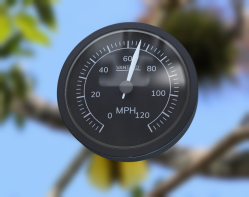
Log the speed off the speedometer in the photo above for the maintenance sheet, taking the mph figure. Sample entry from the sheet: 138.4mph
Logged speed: 66mph
